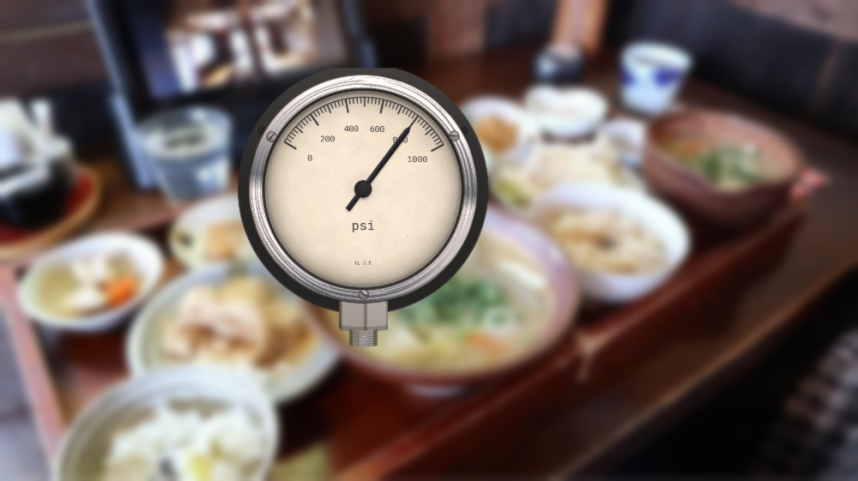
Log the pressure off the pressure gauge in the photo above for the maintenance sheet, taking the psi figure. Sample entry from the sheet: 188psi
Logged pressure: 800psi
